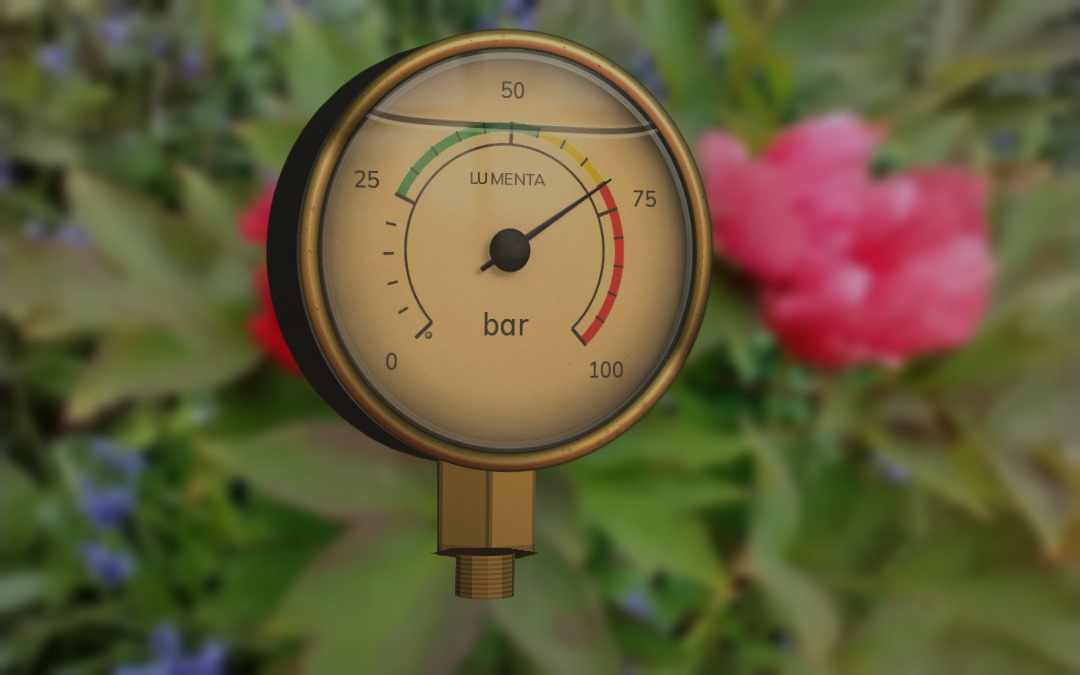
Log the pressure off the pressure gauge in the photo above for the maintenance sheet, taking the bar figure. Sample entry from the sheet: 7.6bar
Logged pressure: 70bar
